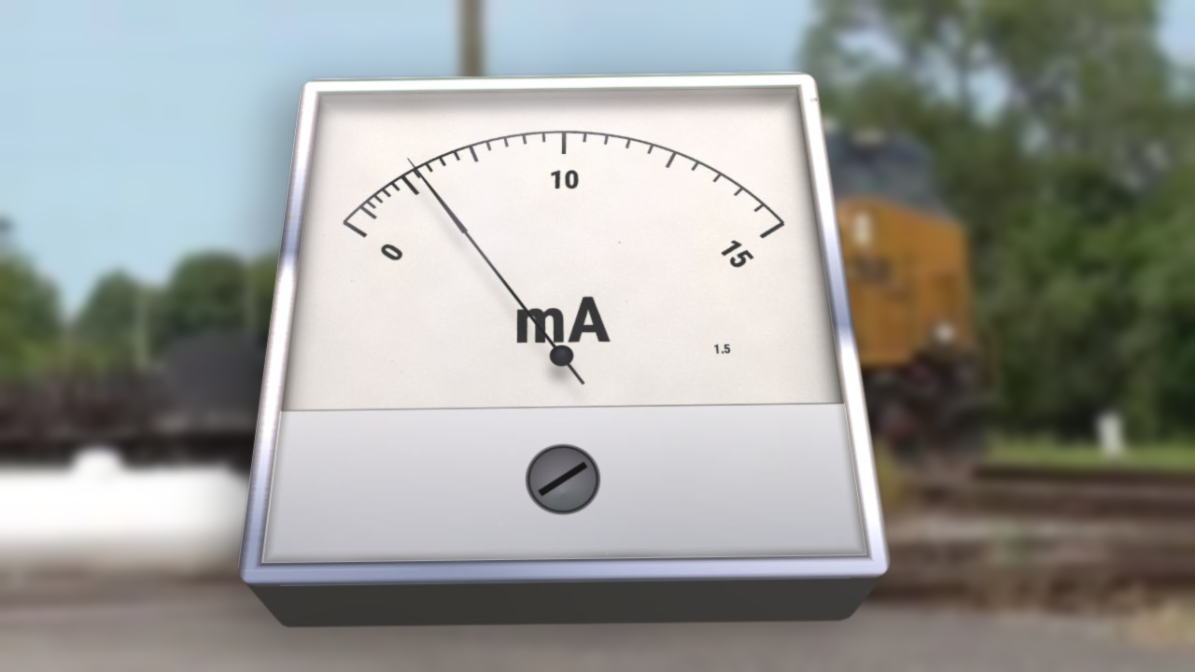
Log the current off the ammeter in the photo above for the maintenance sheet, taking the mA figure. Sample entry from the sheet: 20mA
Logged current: 5.5mA
